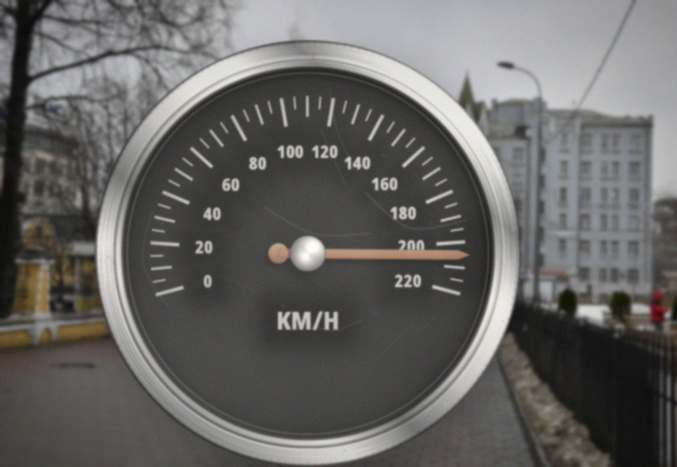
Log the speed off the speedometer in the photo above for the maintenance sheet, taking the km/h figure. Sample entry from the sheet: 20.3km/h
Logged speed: 205km/h
